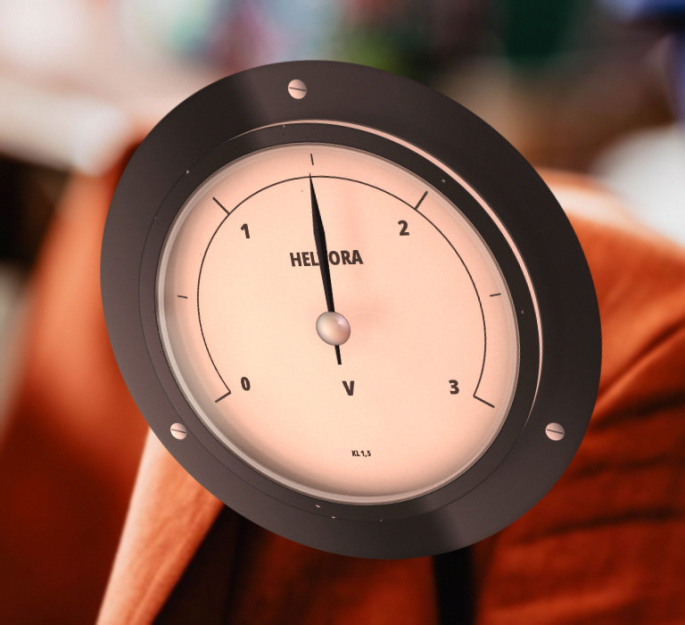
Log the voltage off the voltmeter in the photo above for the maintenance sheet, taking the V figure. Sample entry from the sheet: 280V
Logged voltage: 1.5V
